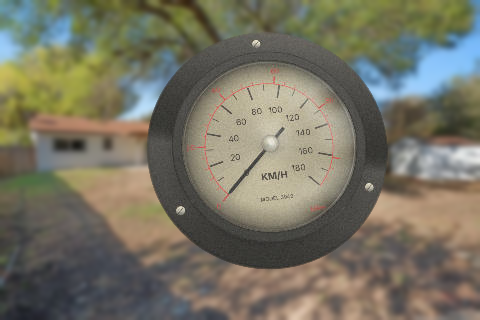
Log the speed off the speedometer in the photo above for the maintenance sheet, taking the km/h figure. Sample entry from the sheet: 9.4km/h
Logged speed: 0km/h
